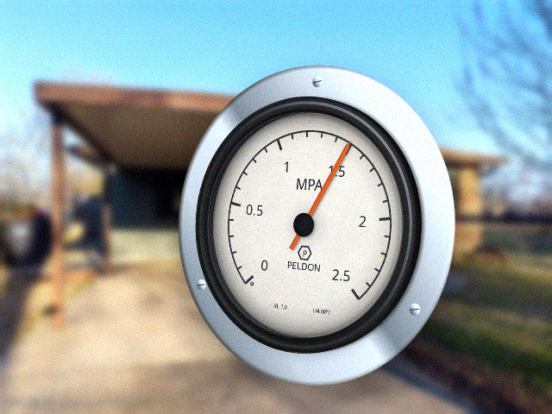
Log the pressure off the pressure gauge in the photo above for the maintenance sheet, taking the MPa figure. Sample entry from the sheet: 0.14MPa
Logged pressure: 1.5MPa
